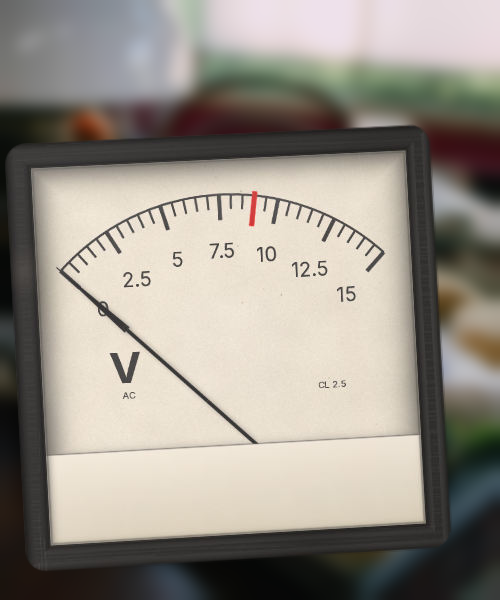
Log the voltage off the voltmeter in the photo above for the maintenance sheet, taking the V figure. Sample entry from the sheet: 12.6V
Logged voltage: 0V
